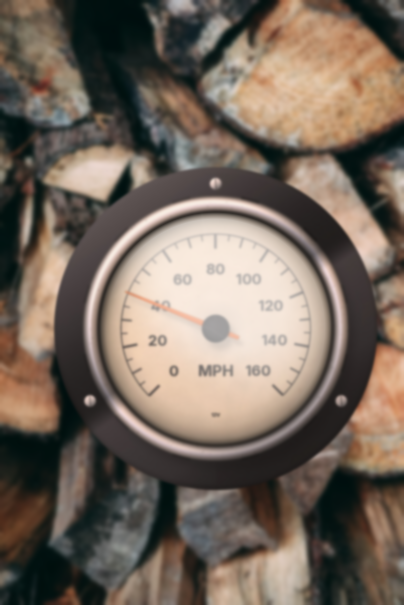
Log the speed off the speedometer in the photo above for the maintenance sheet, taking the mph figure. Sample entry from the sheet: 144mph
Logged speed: 40mph
